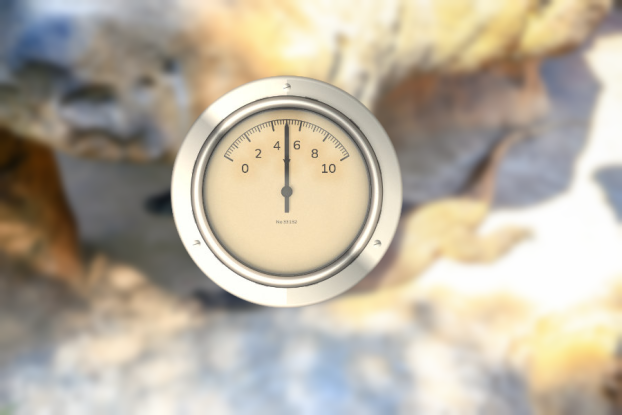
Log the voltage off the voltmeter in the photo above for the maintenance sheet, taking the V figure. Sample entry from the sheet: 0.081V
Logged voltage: 5V
